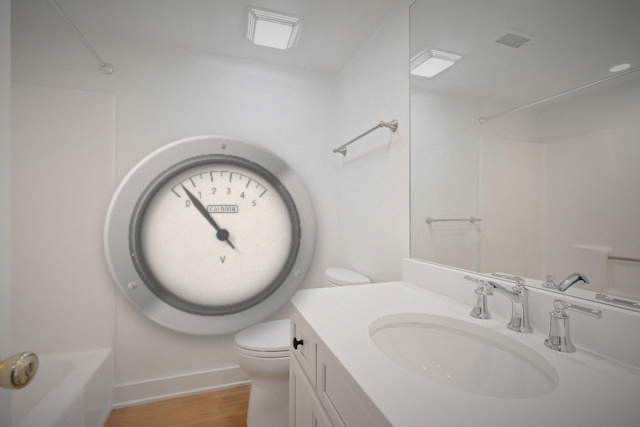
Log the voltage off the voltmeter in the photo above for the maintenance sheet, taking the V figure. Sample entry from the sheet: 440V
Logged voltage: 0.5V
